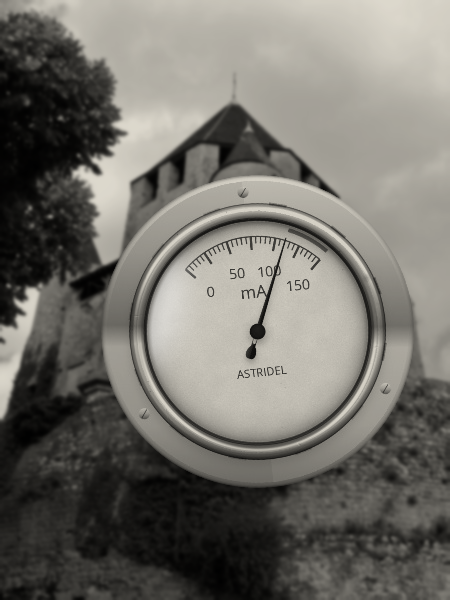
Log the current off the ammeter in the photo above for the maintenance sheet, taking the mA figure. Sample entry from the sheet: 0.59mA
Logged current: 110mA
